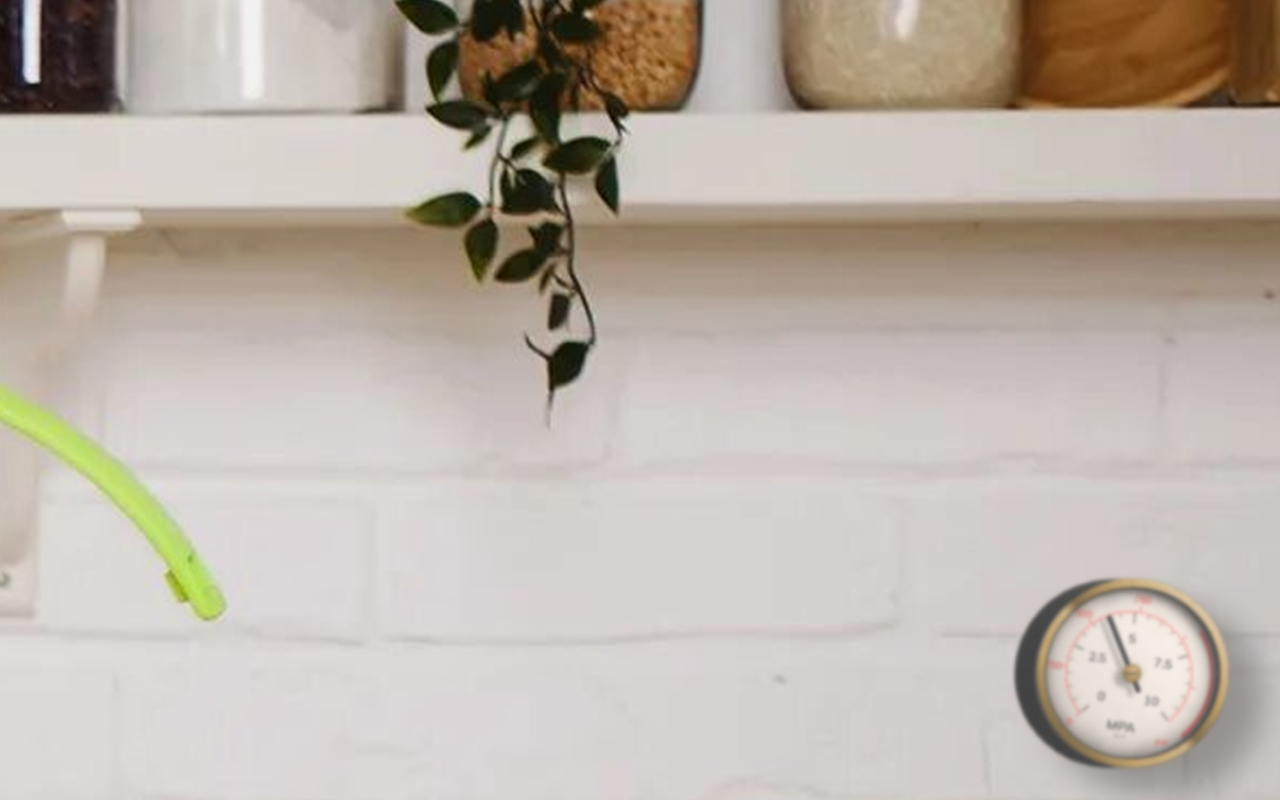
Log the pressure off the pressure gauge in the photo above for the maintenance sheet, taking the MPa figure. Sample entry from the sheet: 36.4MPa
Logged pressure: 4MPa
